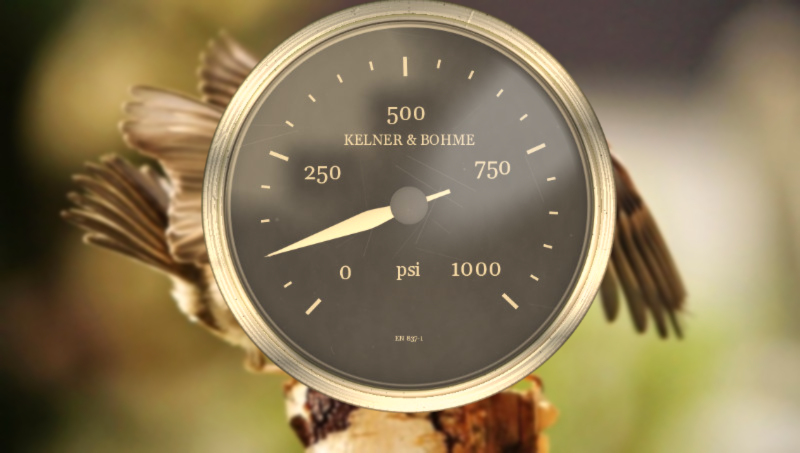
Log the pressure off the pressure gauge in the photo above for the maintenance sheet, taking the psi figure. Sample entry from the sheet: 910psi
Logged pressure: 100psi
